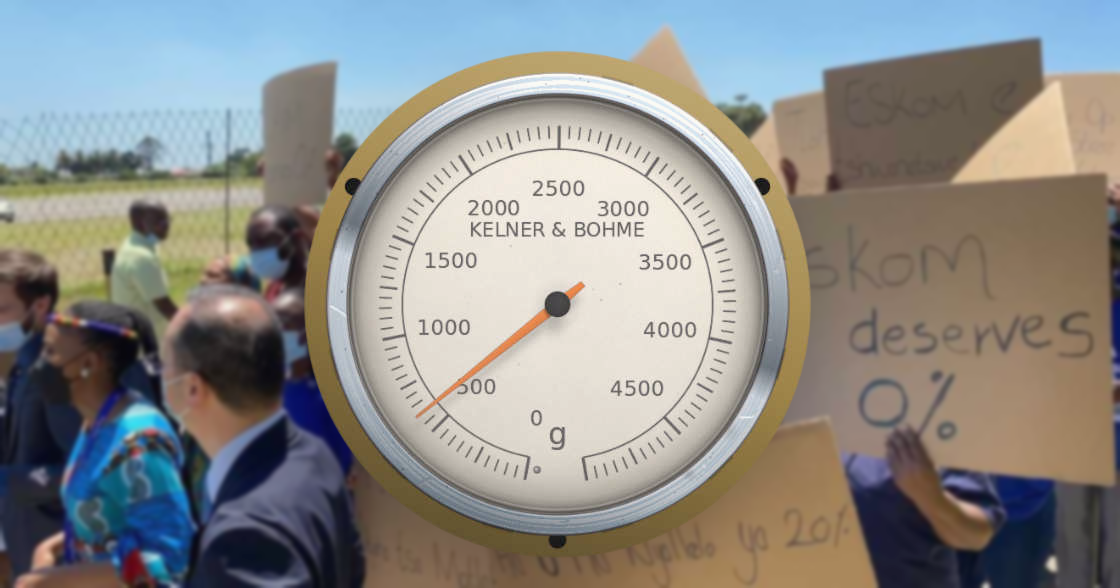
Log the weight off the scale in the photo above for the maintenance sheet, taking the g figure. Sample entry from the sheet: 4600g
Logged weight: 600g
